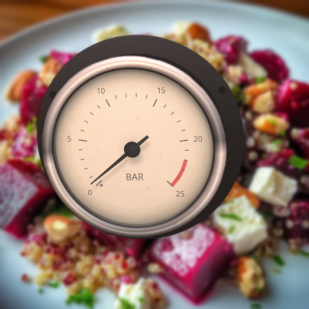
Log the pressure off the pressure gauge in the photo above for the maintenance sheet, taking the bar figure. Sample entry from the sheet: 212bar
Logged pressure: 0.5bar
